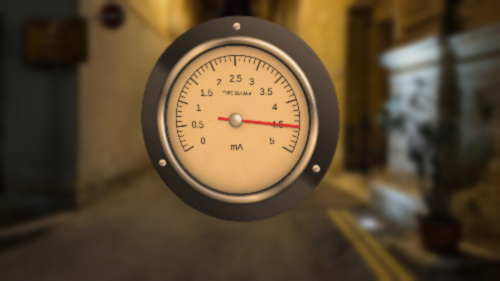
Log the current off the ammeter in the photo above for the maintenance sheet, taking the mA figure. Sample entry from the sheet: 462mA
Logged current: 4.5mA
